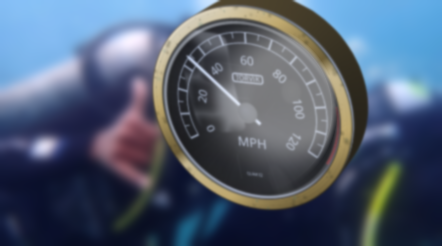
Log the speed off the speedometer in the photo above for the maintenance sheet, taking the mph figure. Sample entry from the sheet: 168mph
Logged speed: 35mph
